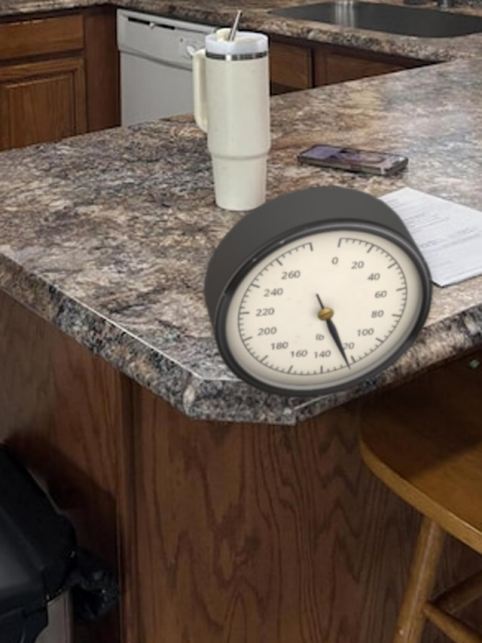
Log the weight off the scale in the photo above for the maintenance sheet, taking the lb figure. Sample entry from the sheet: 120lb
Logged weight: 124lb
